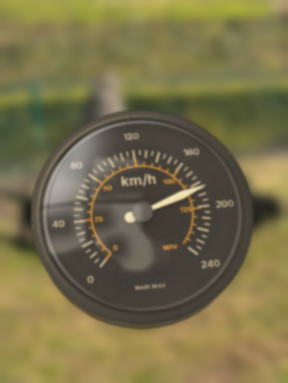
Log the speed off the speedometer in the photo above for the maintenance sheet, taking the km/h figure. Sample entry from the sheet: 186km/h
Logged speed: 185km/h
